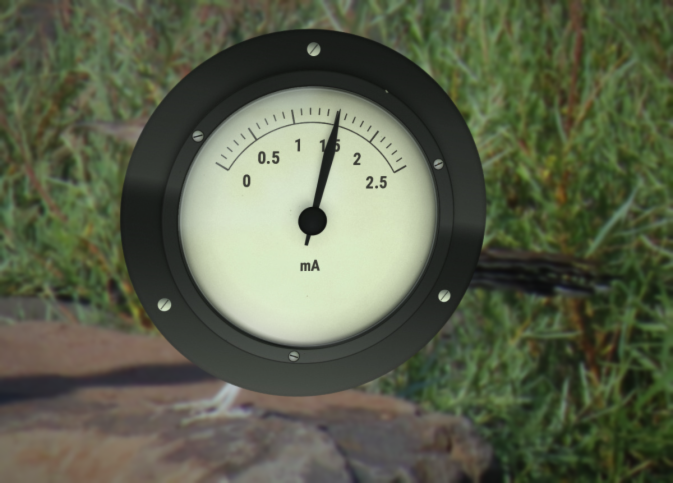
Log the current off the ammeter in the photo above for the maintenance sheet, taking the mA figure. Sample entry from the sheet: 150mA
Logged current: 1.5mA
